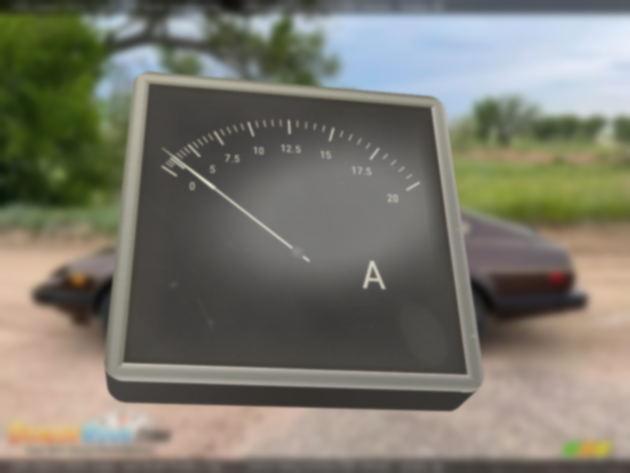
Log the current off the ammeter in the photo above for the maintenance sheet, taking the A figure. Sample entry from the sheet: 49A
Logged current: 2.5A
